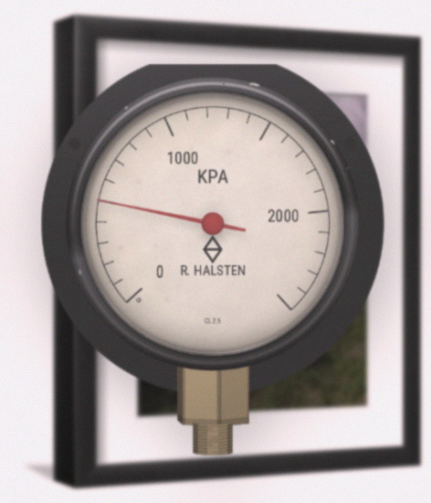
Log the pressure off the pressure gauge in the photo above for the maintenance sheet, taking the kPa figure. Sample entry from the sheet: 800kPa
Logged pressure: 500kPa
